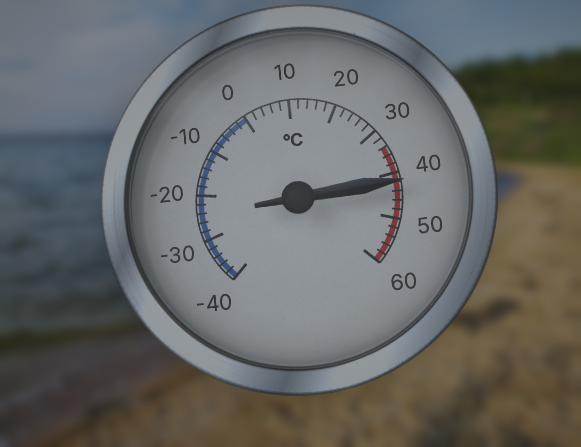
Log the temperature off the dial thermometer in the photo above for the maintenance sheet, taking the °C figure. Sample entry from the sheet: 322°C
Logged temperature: 42°C
